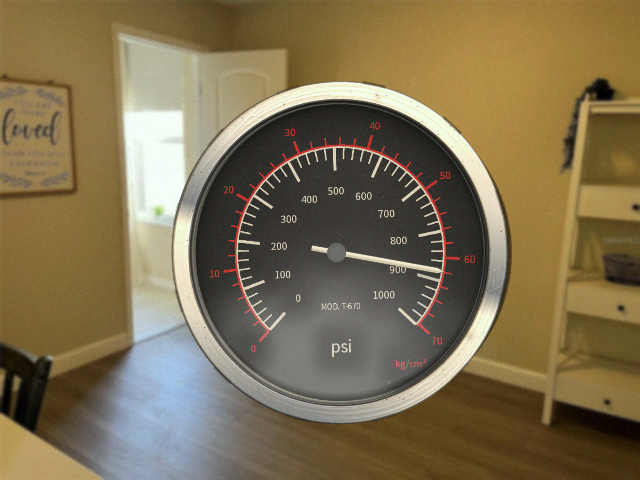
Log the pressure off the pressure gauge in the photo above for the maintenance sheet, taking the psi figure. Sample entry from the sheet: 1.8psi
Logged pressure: 880psi
